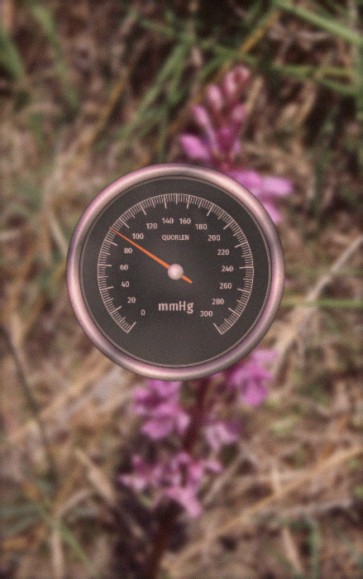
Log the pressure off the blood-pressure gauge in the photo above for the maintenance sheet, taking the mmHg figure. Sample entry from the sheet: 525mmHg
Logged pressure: 90mmHg
